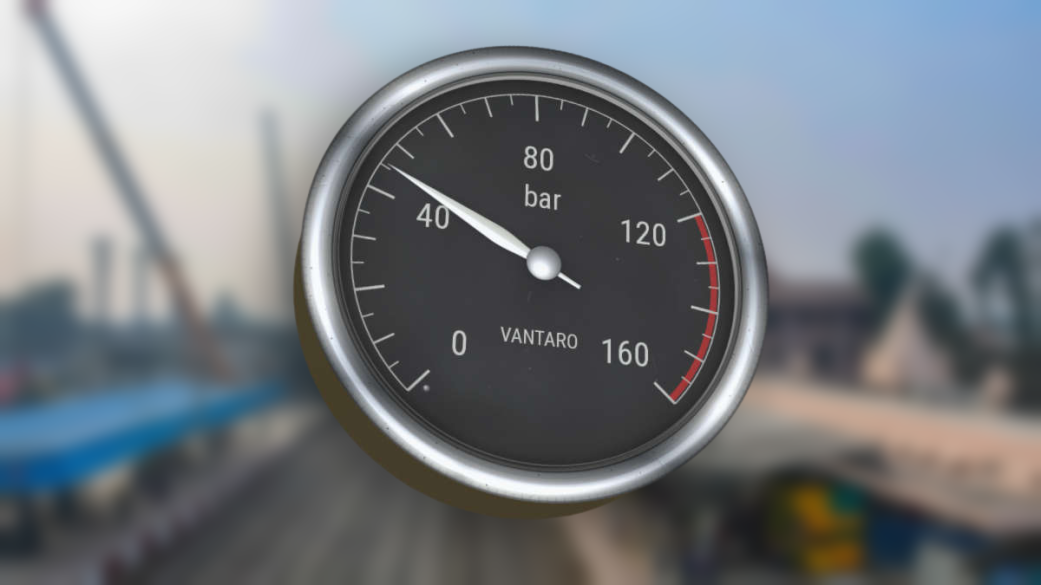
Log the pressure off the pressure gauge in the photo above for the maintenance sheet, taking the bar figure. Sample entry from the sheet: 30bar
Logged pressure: 45bar
